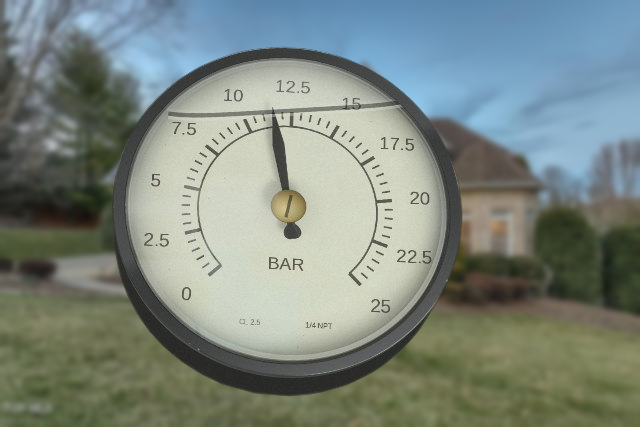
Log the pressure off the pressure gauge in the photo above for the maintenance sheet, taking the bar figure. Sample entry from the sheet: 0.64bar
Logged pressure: 11.5bar
